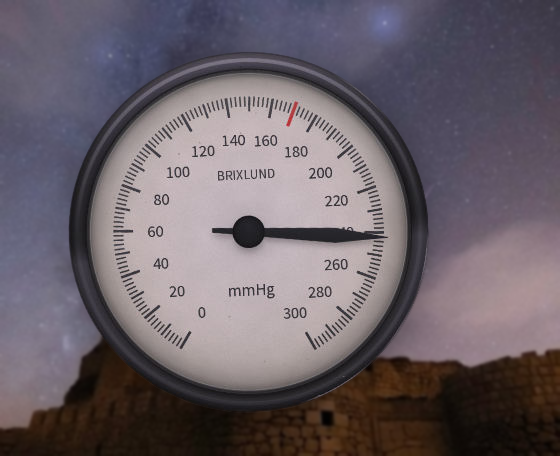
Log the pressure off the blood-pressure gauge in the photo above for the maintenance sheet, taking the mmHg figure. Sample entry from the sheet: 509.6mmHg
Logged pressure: 242mmHg
